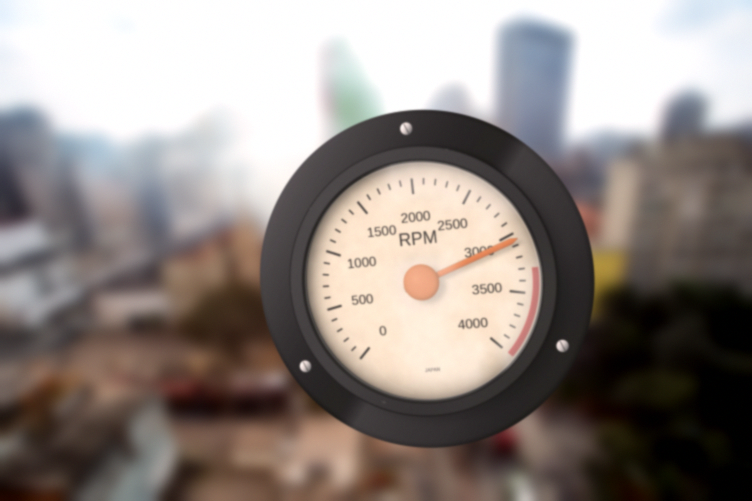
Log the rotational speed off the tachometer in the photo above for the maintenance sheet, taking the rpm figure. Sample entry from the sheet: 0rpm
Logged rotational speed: 3050rpm
